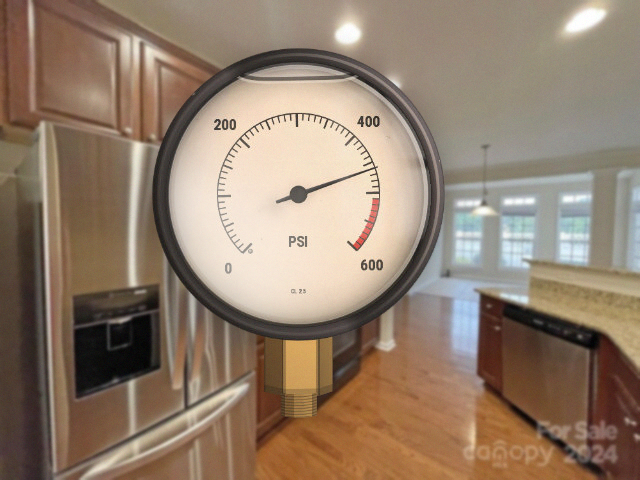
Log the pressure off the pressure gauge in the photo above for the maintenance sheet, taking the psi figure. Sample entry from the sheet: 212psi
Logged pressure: 460psi
